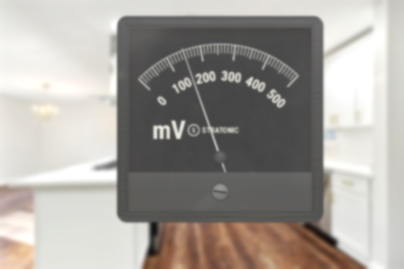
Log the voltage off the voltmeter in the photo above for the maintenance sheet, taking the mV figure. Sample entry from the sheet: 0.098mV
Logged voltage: 150mV
